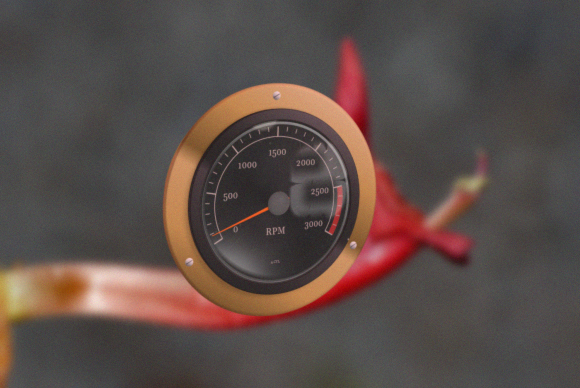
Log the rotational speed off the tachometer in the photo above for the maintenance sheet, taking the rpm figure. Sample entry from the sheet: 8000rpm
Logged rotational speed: 100rpm
